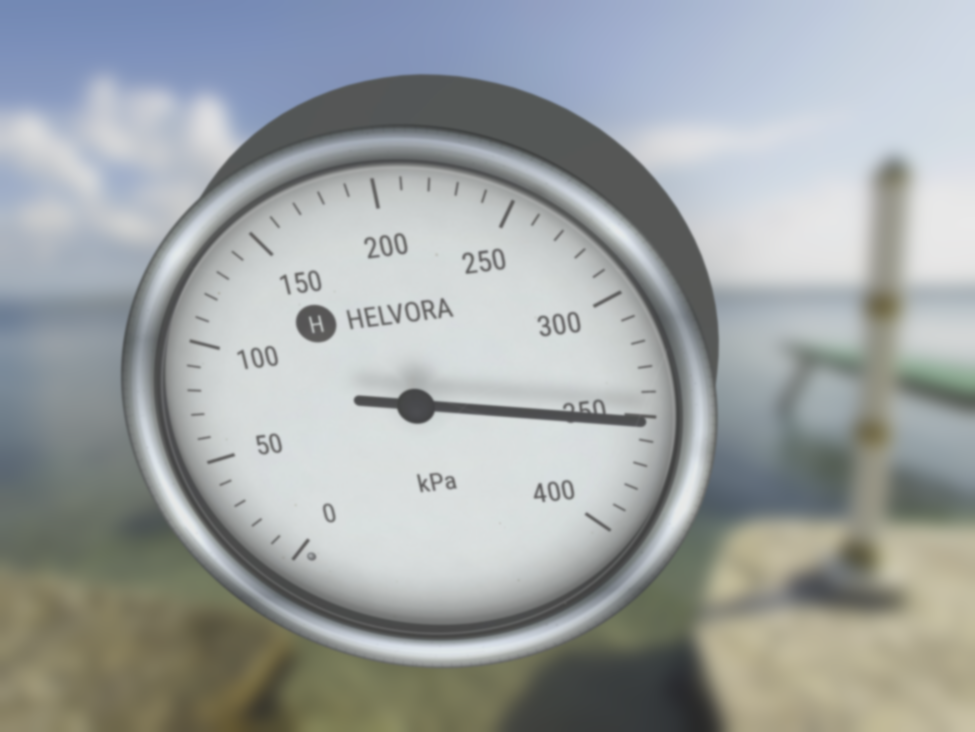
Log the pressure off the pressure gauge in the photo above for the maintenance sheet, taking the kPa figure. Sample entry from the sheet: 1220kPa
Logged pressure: 350kPa
